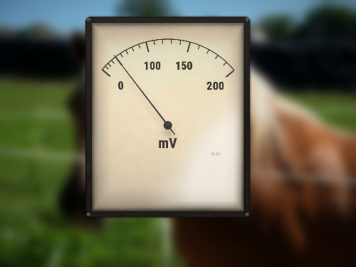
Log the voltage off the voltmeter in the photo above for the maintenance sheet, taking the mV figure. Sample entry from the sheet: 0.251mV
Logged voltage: 50mV
